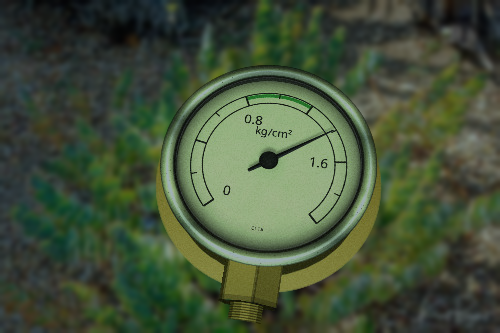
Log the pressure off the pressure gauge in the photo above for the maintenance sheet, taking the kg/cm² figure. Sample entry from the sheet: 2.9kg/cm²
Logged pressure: 1.4kg/cm²
